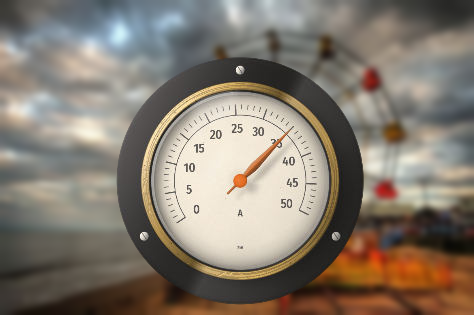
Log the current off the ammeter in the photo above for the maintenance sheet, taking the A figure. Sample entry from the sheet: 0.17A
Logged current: 35A
